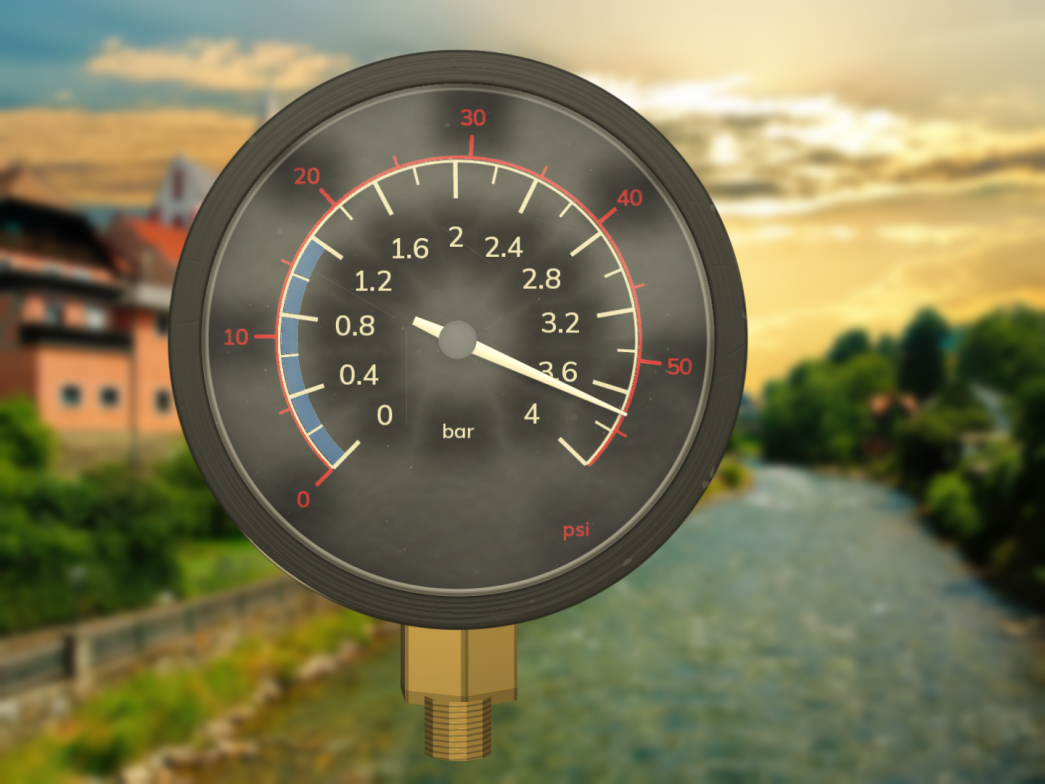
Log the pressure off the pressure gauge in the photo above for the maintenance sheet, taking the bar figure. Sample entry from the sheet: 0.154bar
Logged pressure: 3.7bar
